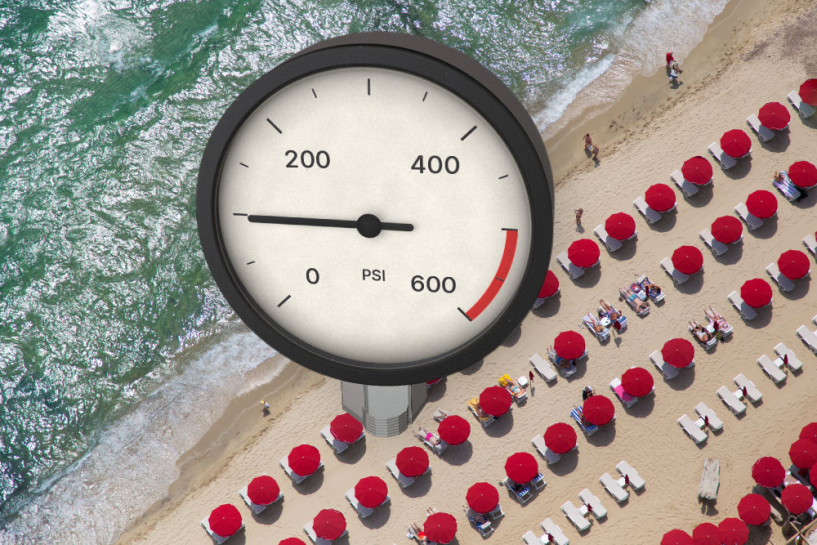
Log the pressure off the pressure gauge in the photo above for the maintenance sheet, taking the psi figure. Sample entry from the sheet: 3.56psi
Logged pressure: 100psi
